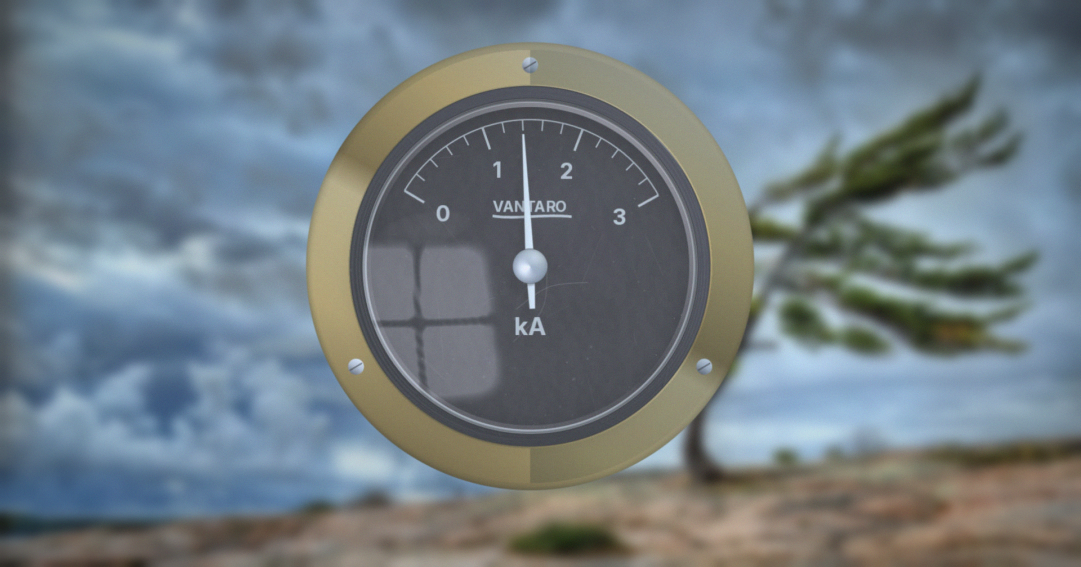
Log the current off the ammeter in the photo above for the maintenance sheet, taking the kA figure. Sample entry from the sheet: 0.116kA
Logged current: 1.4kA
